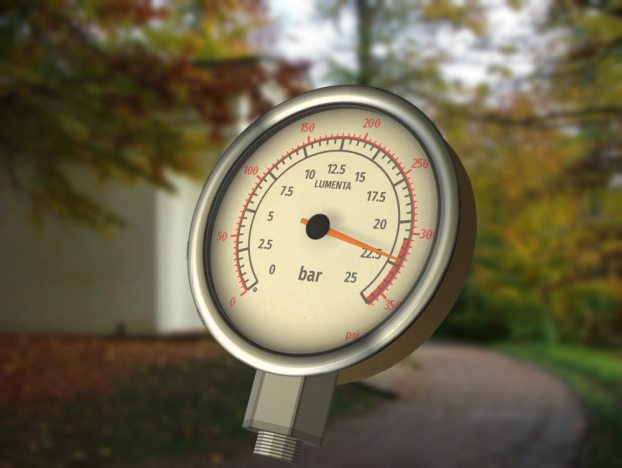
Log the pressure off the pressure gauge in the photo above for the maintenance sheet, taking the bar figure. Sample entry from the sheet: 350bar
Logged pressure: 22.25bar
